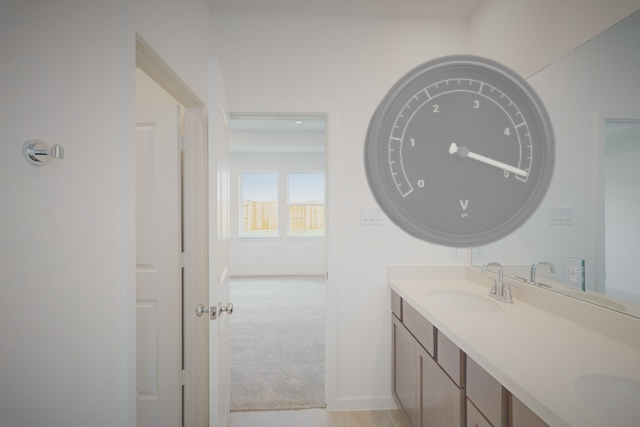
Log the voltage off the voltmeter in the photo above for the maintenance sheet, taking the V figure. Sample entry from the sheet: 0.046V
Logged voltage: 4.9V
